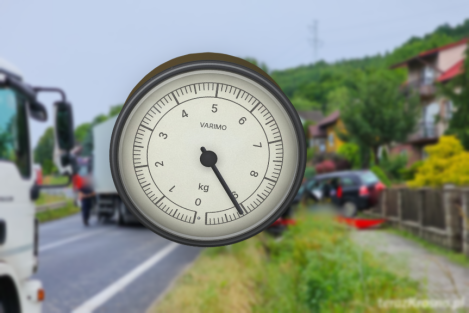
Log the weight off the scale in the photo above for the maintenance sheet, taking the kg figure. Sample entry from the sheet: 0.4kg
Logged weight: 9.1kg
